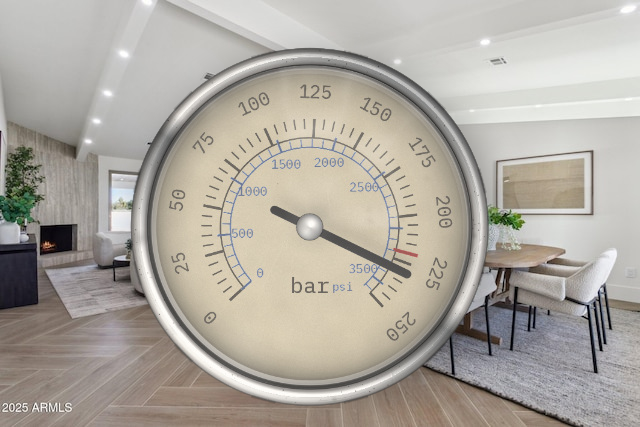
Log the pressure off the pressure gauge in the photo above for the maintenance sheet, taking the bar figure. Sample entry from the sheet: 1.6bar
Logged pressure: 230bar
